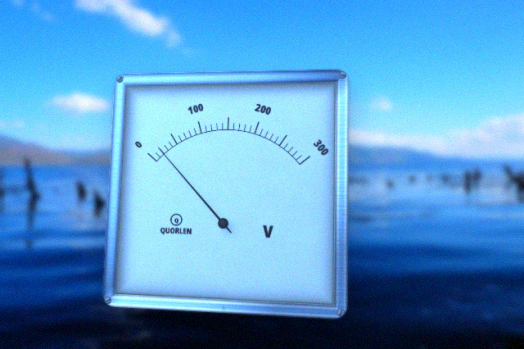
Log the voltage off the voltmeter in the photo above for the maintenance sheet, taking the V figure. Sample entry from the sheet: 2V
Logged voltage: 20V
